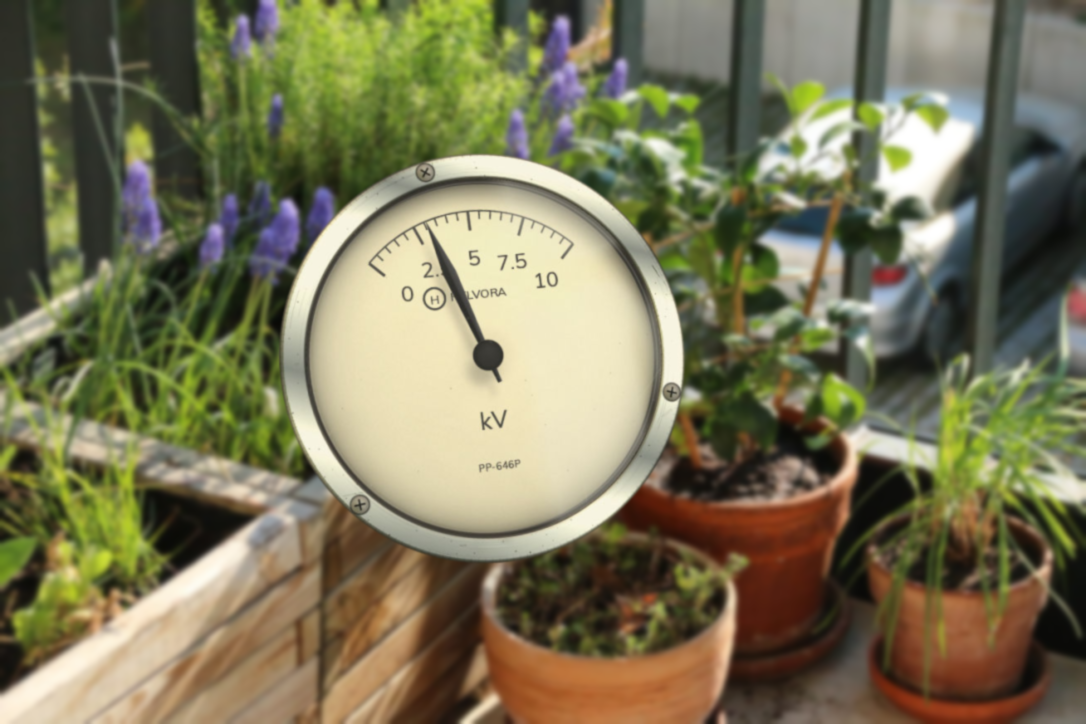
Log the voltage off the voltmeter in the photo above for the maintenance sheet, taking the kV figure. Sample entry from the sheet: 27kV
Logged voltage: 3kV
